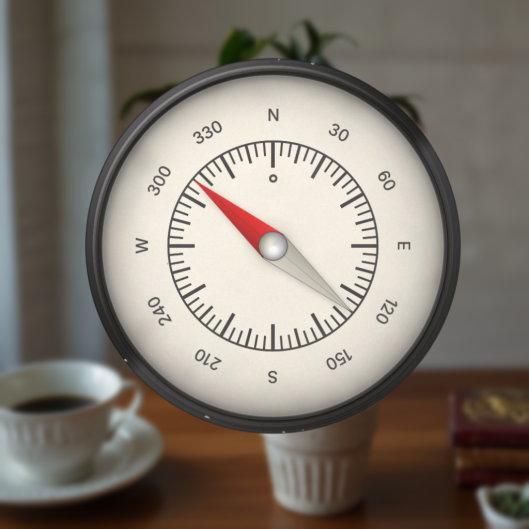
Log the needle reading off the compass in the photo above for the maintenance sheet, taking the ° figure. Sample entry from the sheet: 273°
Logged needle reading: 310°
